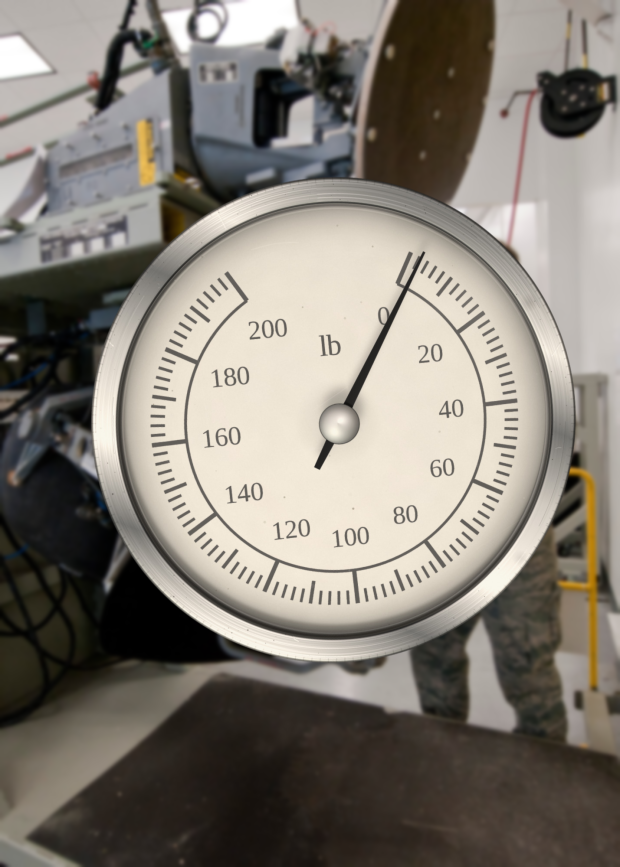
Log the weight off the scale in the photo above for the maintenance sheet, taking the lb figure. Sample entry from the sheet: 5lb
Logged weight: 2lb
